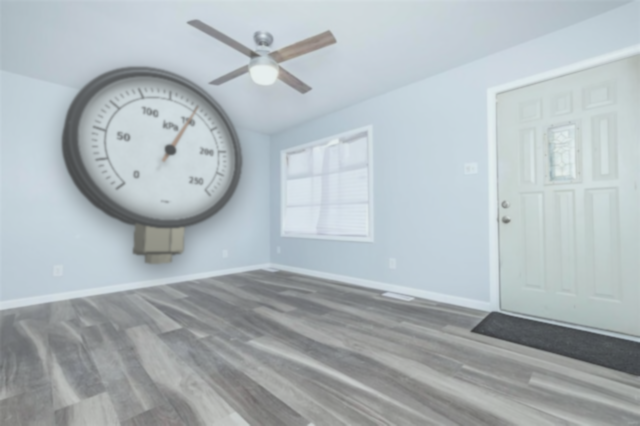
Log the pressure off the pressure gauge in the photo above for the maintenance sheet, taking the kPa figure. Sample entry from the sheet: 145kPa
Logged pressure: 150kPa
